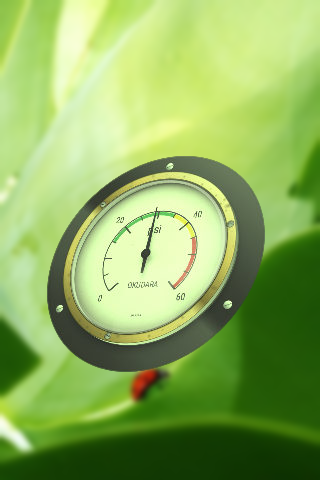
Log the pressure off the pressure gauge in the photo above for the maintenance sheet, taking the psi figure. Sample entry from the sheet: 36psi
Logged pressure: 30psi
